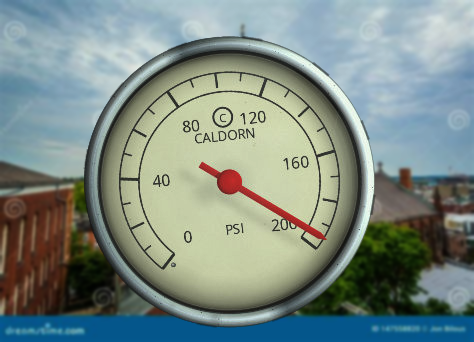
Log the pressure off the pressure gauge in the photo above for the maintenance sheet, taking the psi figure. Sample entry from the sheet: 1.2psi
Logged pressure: 195psi
